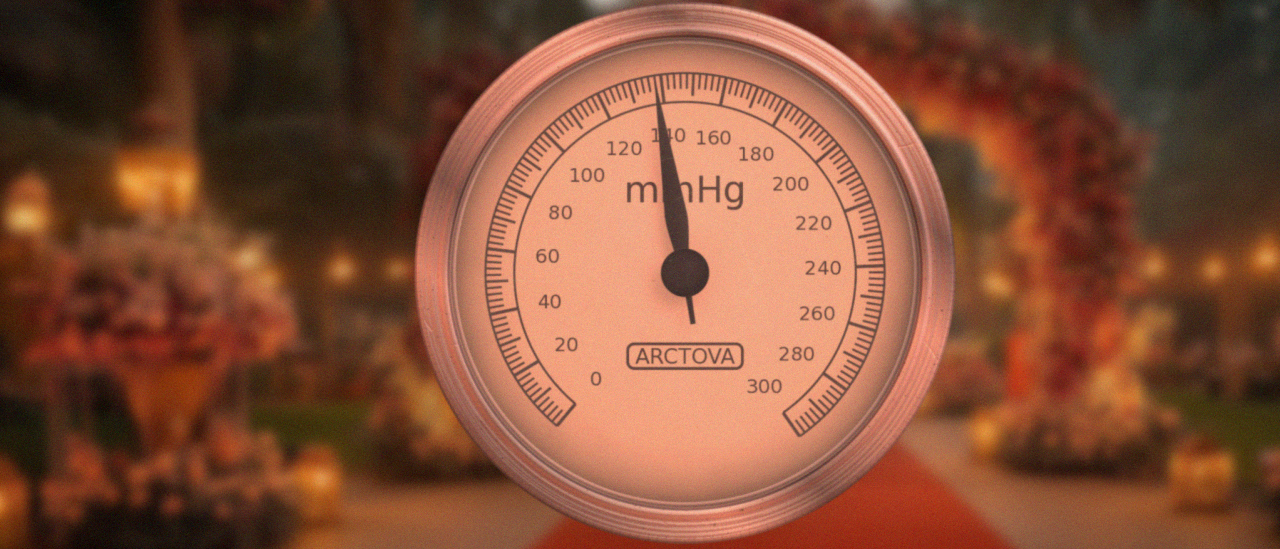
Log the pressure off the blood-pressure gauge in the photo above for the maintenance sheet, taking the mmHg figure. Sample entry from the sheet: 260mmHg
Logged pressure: 138mmHg
